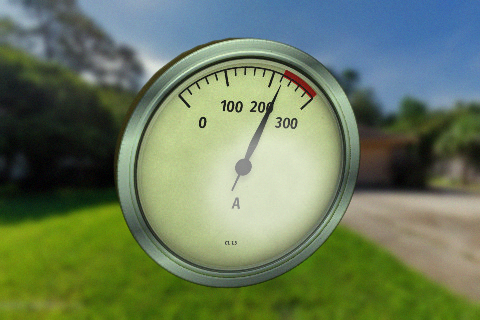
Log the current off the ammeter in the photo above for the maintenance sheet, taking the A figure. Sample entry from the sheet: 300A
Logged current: 220A
